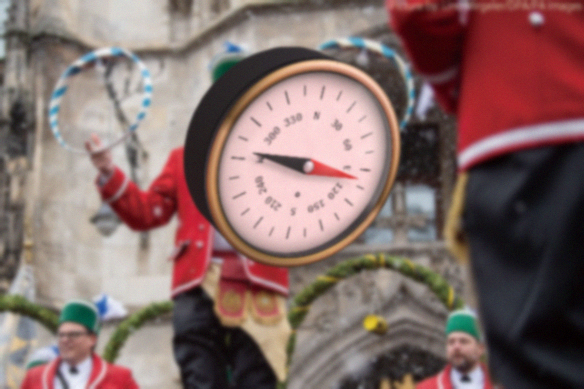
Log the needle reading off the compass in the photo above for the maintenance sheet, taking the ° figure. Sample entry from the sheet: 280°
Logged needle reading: 97.5°
